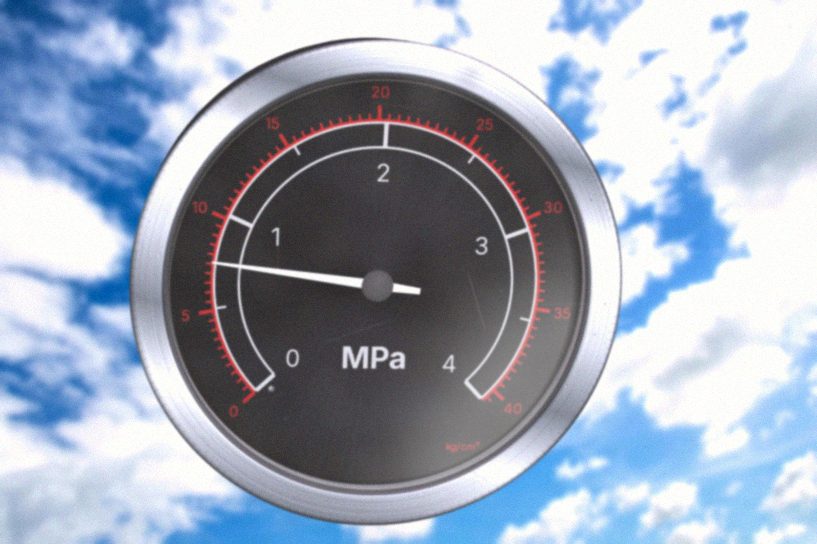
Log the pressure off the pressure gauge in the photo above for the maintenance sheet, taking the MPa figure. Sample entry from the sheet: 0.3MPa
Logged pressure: 0.75MPa
